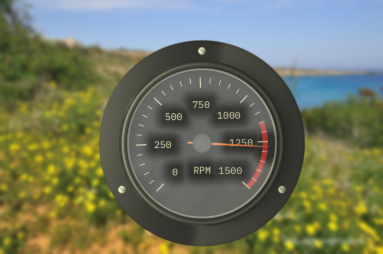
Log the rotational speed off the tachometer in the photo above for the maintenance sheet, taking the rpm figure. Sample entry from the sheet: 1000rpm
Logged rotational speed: 1275rpm
